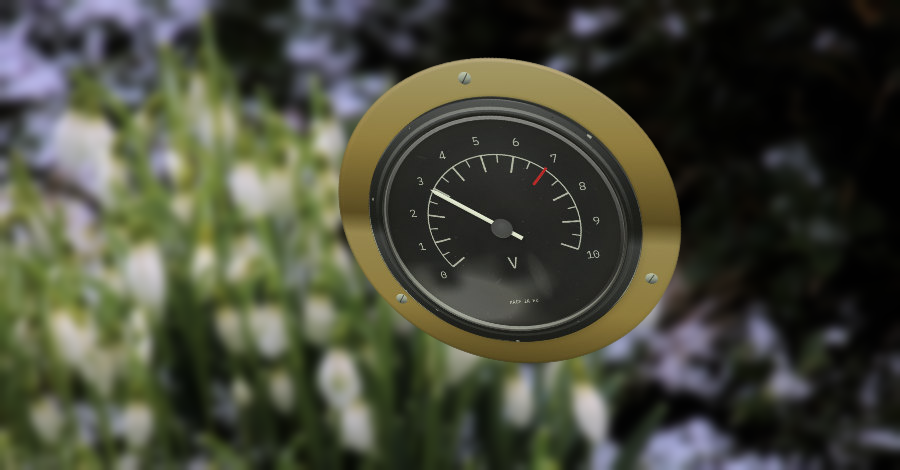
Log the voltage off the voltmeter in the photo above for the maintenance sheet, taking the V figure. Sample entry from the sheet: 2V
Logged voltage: 3V
